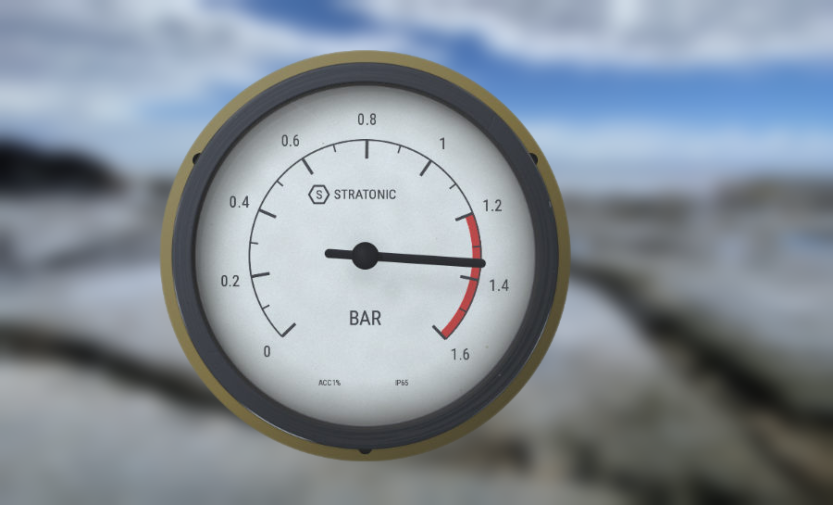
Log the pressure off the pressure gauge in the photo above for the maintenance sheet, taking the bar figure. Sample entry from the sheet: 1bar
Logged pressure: 1.35bar
